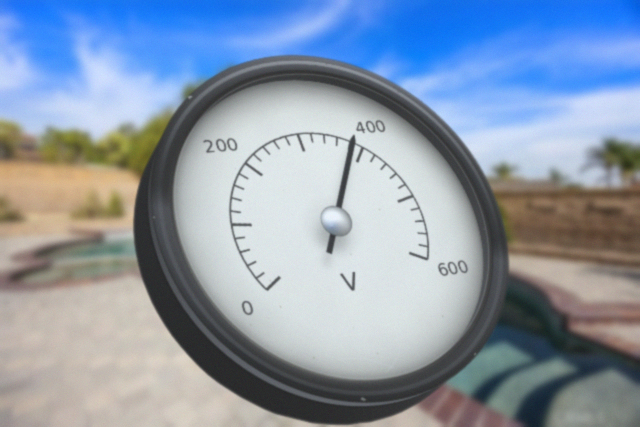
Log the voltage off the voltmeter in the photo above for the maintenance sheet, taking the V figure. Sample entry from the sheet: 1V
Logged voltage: 380V
